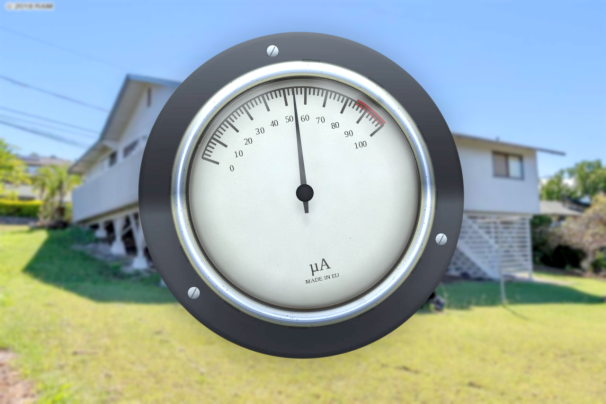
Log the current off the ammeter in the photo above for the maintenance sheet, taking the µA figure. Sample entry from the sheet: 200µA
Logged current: 54µA
